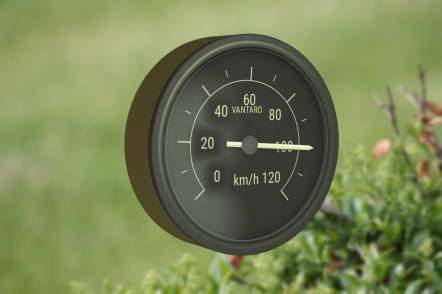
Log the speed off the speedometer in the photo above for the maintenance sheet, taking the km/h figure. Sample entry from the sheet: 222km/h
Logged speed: 100km/h
